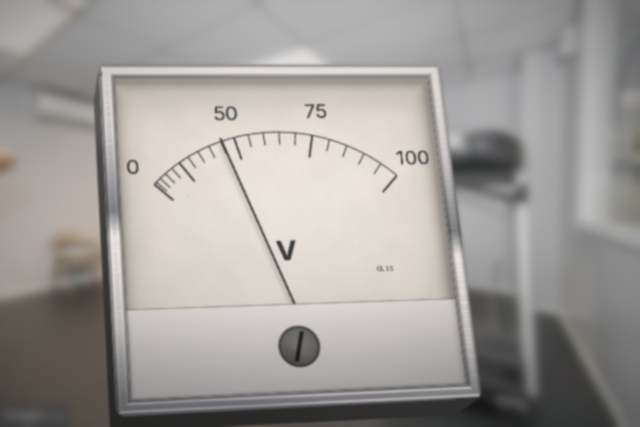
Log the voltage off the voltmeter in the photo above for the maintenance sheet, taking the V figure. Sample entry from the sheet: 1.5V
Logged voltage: 45V
